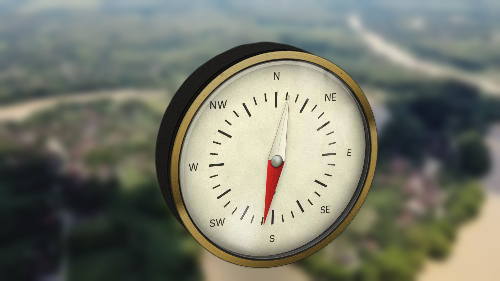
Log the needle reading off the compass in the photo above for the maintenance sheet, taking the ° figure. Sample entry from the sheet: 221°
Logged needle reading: 190°
